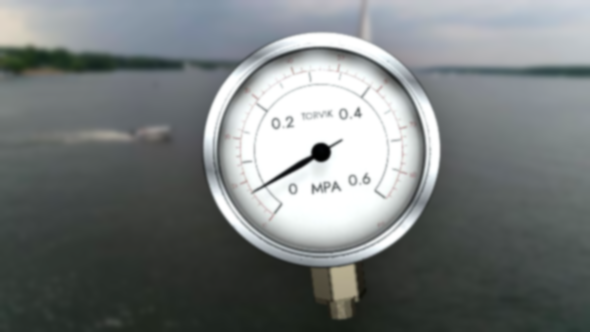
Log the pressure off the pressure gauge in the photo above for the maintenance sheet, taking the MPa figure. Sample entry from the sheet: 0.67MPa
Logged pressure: 0.05MPa
